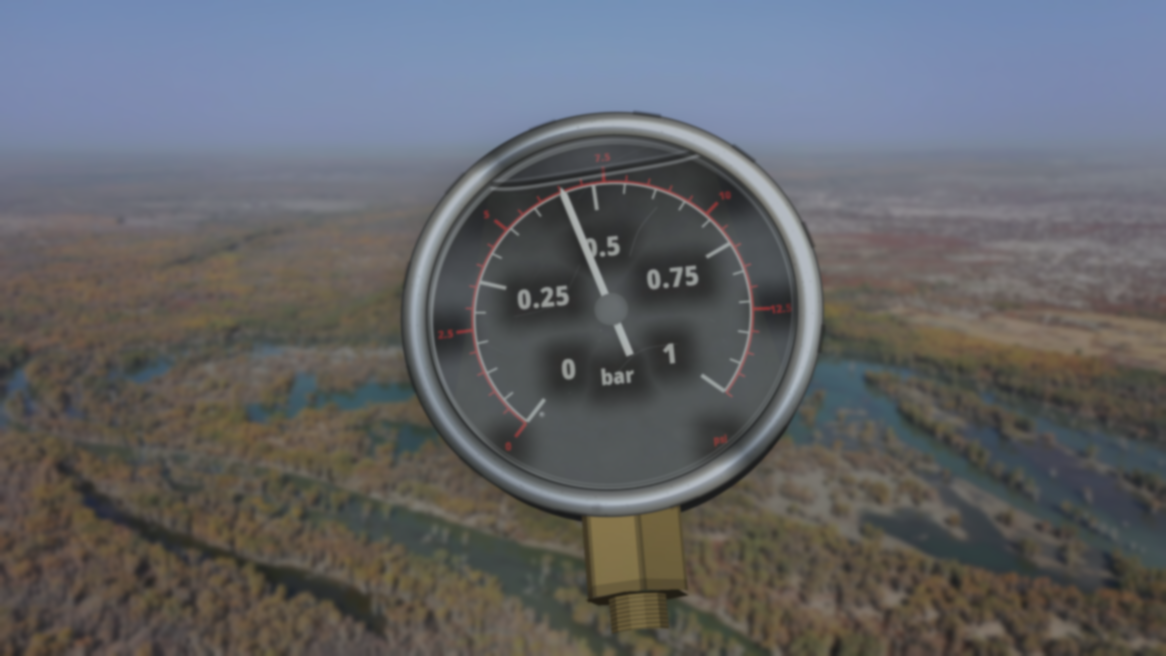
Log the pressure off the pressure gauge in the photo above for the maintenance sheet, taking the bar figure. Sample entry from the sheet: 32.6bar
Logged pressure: 0.45bar
